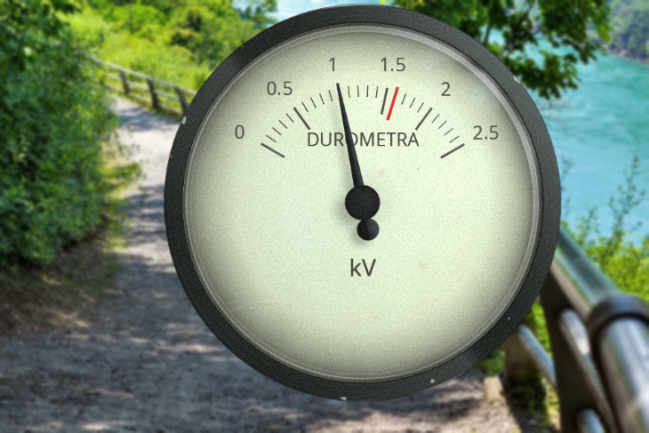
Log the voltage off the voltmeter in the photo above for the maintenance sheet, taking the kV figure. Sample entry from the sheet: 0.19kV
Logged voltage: 1kV
